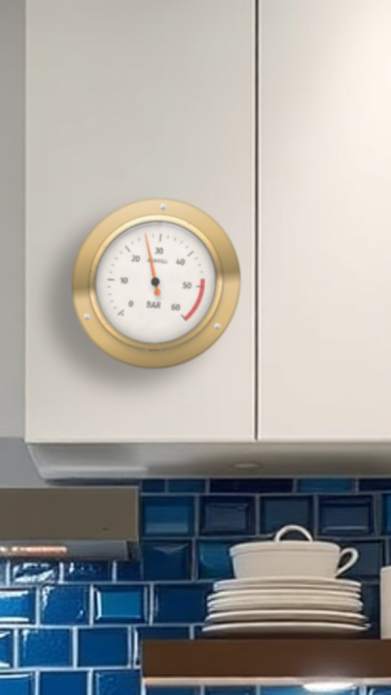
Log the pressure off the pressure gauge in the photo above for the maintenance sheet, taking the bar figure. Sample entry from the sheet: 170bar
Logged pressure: 26bar
